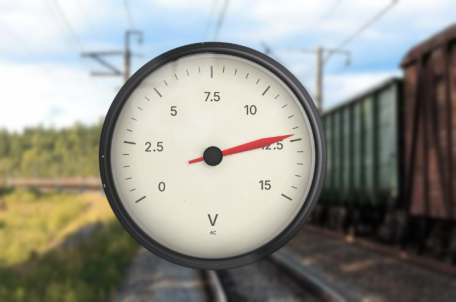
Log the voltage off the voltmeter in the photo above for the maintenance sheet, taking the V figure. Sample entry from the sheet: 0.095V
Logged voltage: 12.25V
